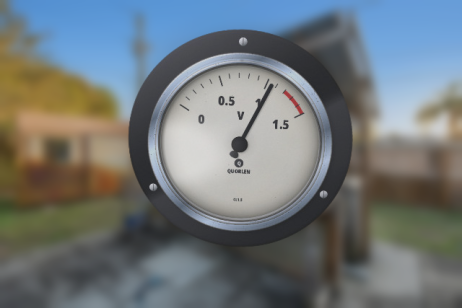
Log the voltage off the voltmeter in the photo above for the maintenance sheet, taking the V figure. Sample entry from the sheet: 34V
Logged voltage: 1.05V
